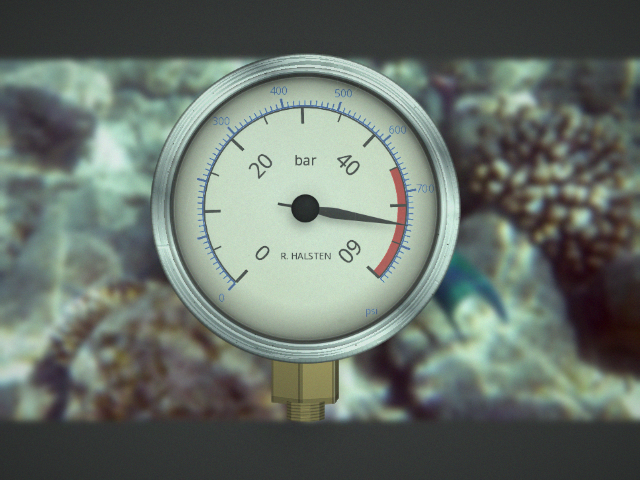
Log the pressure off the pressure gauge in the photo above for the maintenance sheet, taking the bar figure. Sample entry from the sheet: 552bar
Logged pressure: 52.5bar
